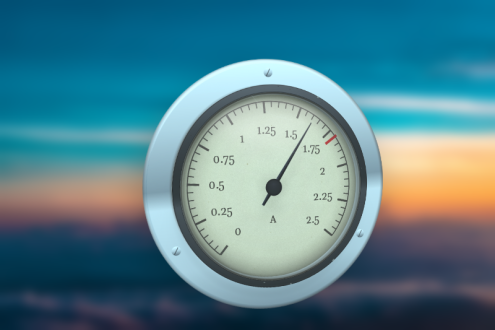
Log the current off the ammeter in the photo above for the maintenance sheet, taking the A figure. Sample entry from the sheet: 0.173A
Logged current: 1.6A
